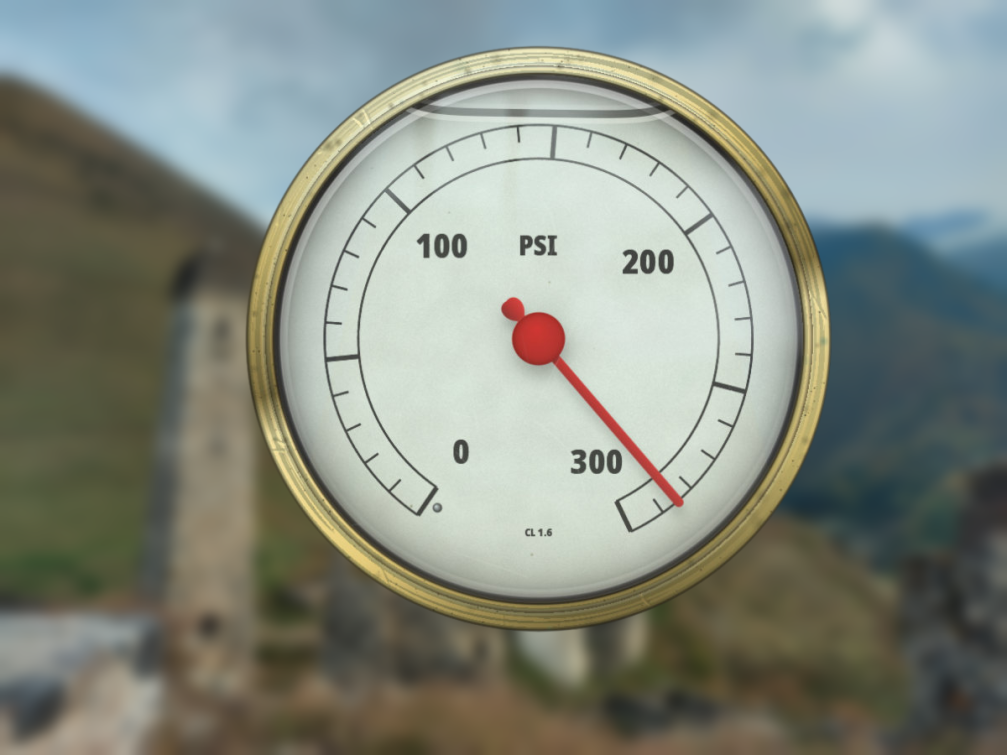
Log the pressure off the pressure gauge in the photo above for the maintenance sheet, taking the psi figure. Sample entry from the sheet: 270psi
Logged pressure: 285psi
